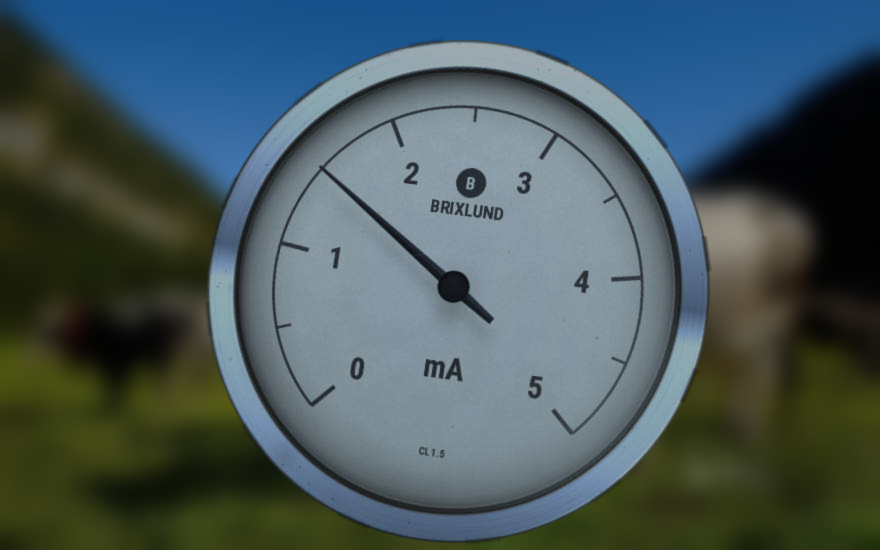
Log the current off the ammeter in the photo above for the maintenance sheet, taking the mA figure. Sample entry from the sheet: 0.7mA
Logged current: 1.5mA
